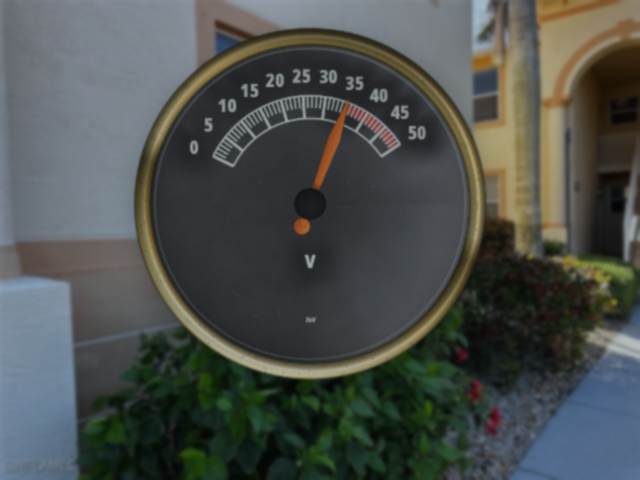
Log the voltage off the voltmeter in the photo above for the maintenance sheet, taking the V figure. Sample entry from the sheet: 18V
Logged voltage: 35V
